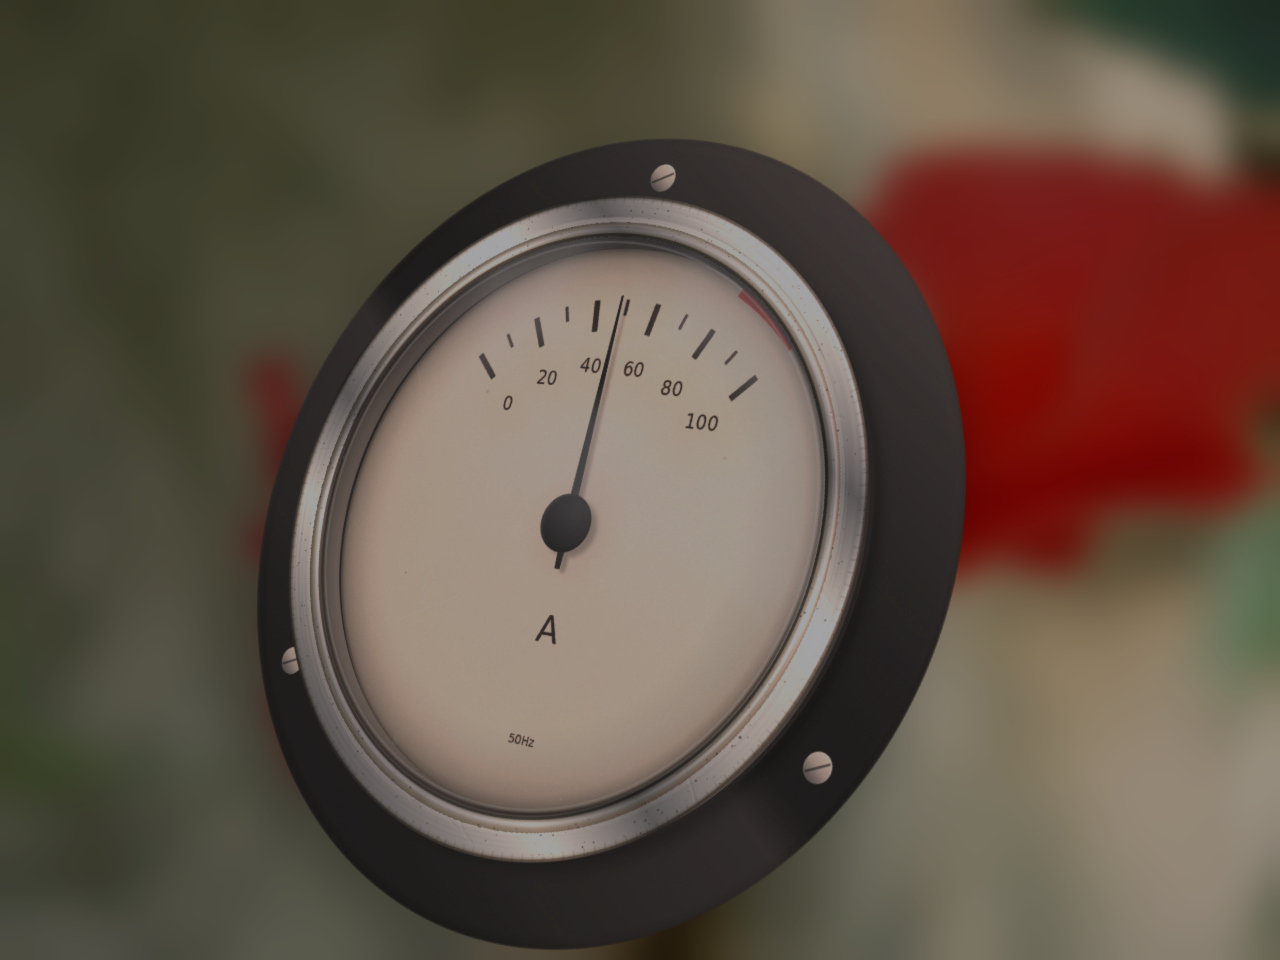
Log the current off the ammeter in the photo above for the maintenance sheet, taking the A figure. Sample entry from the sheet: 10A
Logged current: 50A
